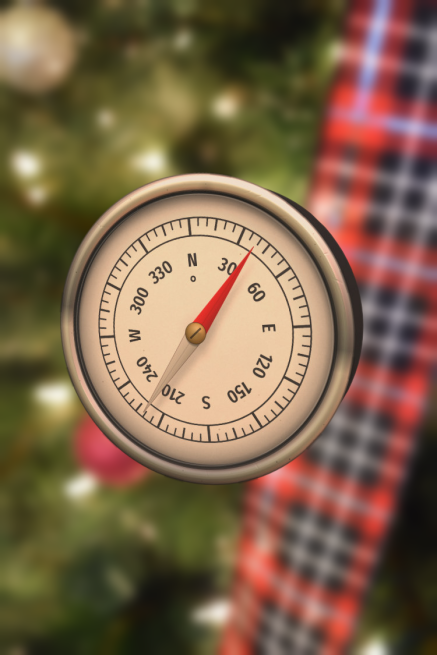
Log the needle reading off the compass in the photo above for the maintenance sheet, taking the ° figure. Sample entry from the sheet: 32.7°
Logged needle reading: 40°
